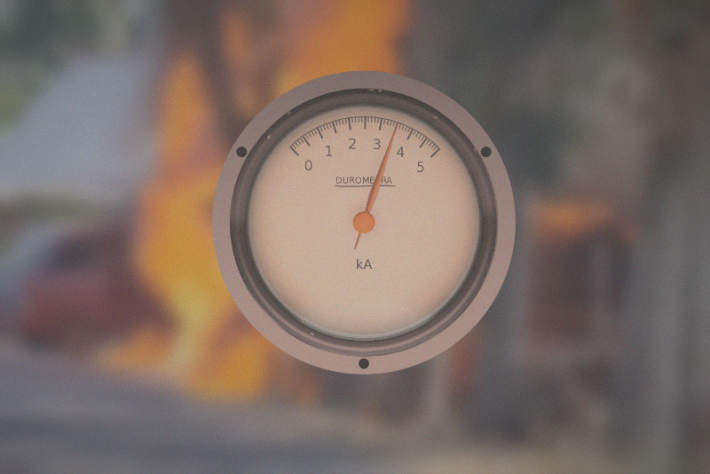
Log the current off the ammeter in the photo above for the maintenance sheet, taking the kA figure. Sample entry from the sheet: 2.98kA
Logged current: 3.5kA
